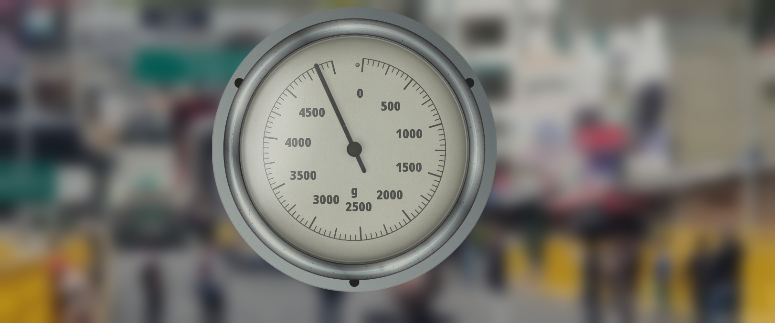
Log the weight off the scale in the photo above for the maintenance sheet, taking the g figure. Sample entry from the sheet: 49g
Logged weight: 4850g
